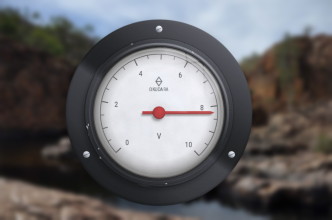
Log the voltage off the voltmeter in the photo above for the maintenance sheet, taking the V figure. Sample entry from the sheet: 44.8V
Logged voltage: 8.25V
